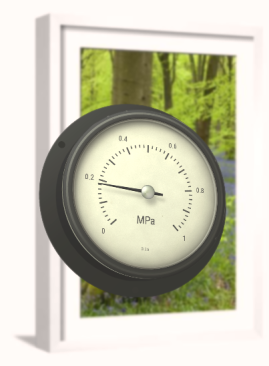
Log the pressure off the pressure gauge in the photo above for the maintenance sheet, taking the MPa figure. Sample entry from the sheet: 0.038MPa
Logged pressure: 0.18MPa
